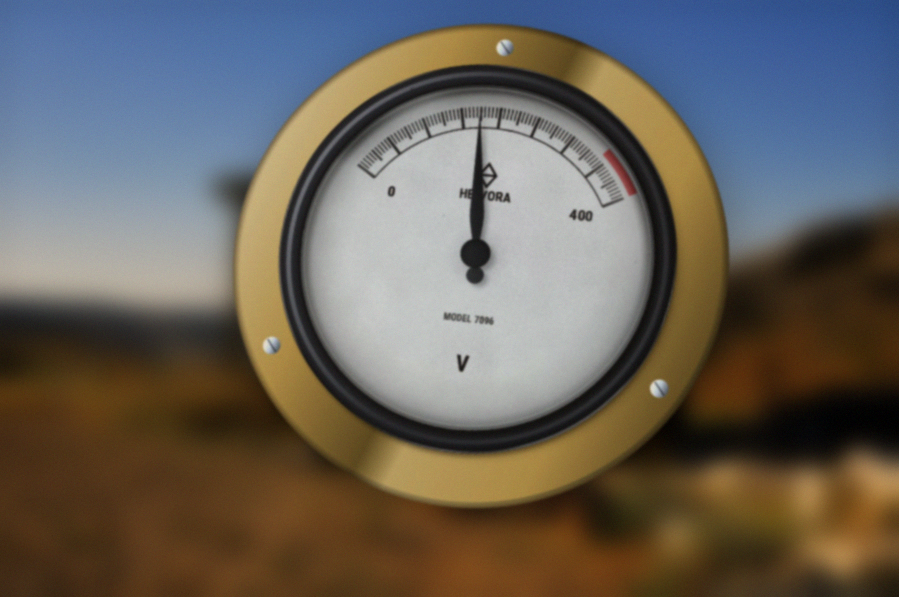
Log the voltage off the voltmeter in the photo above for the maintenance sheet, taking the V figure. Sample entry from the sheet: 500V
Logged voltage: 175V
